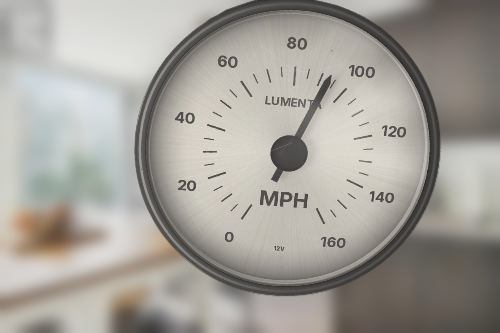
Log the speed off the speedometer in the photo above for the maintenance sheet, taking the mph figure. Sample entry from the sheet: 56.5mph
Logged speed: 92.5mph
